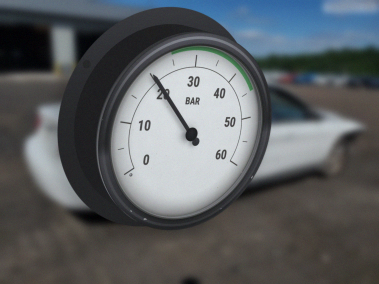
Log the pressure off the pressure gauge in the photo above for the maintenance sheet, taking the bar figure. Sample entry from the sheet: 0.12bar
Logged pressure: 20bar
